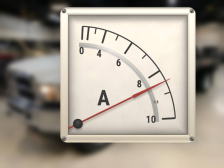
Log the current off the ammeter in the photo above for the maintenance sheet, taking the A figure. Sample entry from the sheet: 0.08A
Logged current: 8.5A
